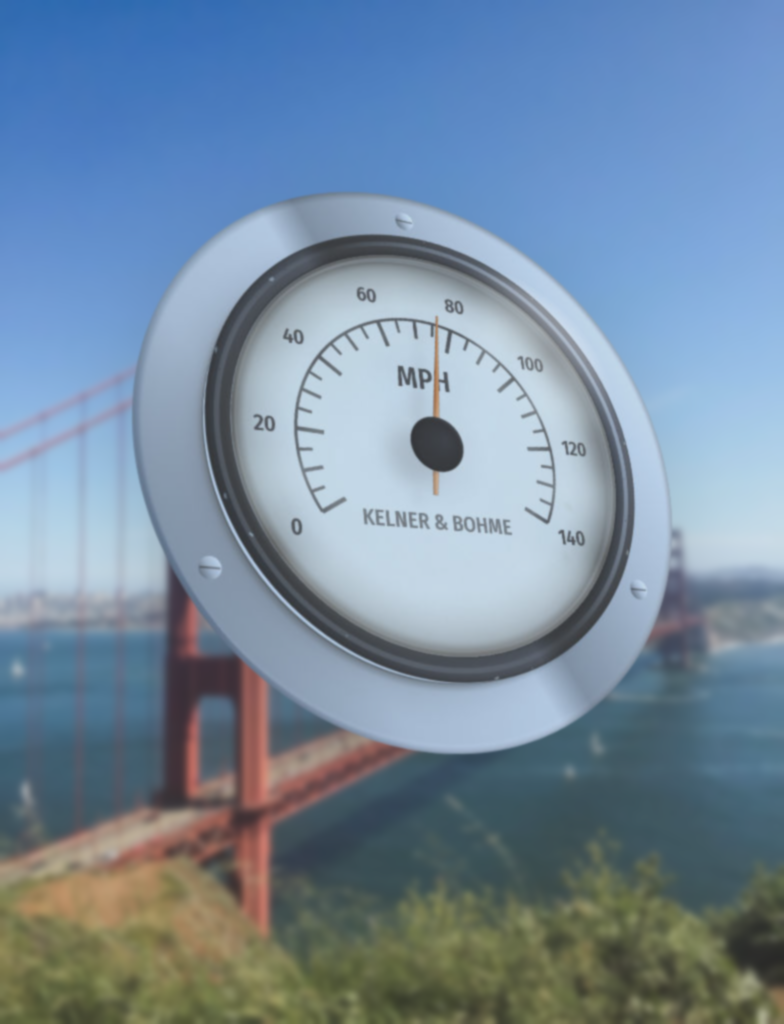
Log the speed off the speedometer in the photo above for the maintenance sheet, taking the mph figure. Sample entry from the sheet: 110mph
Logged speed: 75mph
